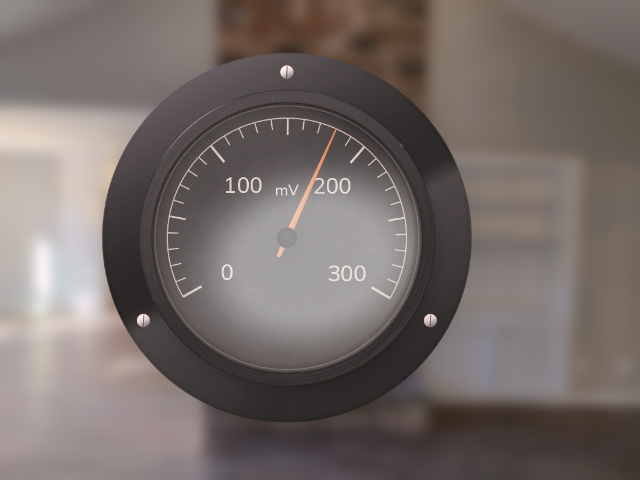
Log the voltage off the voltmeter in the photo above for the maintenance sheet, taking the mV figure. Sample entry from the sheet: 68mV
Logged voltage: 180mV
